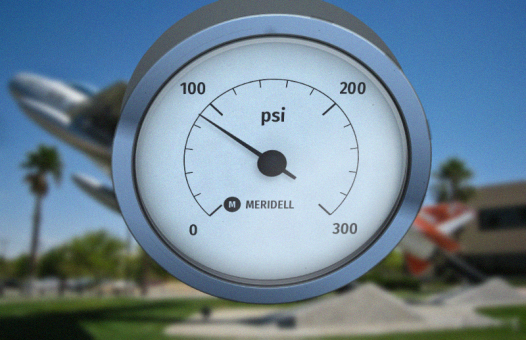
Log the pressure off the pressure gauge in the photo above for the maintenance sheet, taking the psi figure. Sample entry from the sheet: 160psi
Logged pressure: 90psi
